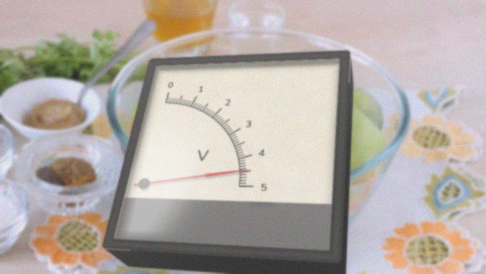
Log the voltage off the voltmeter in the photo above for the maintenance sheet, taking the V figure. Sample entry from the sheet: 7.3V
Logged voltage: 4.5V
